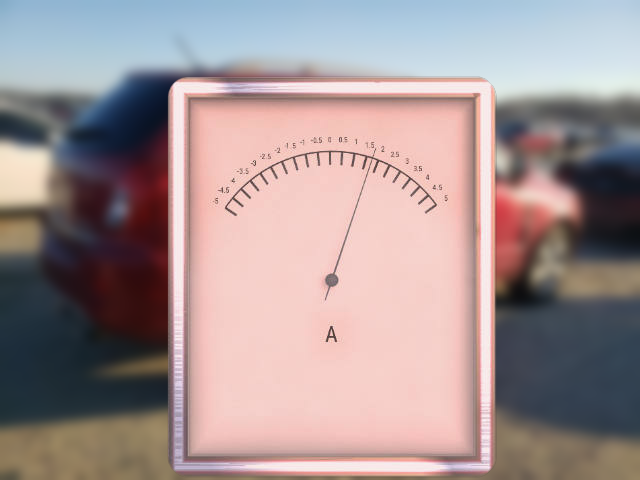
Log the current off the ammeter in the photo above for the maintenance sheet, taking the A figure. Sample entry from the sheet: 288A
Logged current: 1.75A
